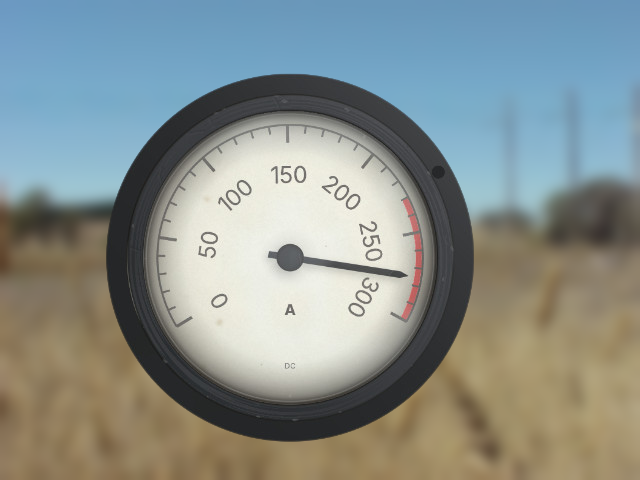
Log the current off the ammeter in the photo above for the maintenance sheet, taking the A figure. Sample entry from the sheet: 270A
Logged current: 275A
